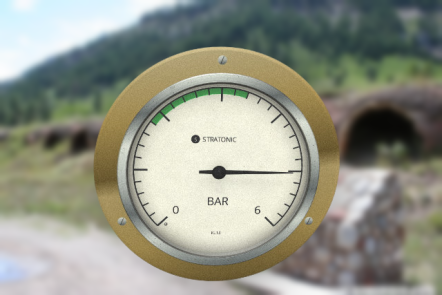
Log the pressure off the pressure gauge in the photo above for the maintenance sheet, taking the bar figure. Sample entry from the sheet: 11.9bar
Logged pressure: 5bar
